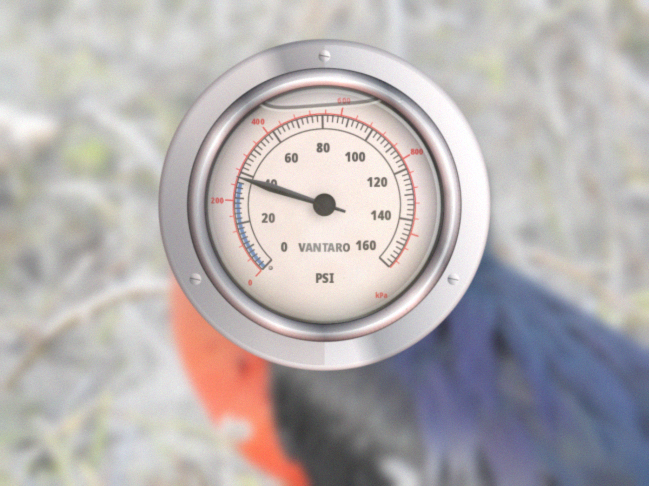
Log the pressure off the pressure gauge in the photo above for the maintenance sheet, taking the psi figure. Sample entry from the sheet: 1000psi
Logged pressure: 38psi
